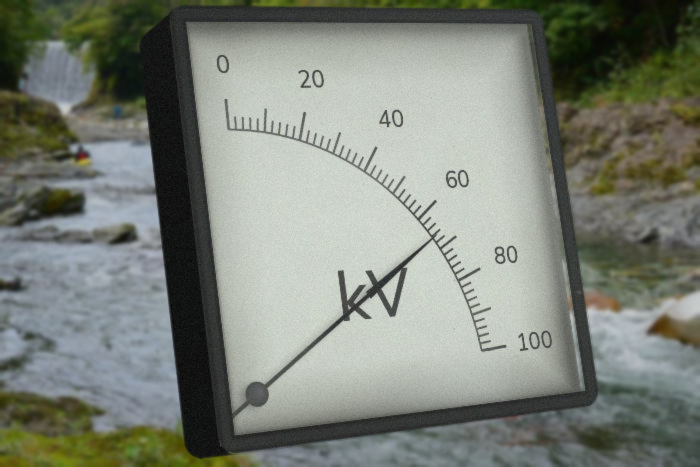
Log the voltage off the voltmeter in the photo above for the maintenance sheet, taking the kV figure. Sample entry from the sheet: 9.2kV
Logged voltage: 66kV
